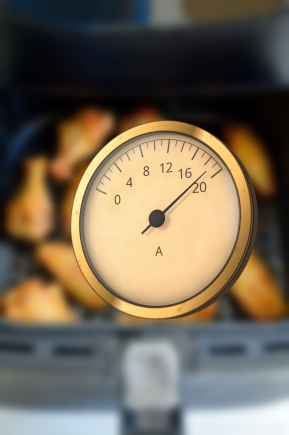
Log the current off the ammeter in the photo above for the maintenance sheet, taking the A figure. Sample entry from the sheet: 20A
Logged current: 19A
